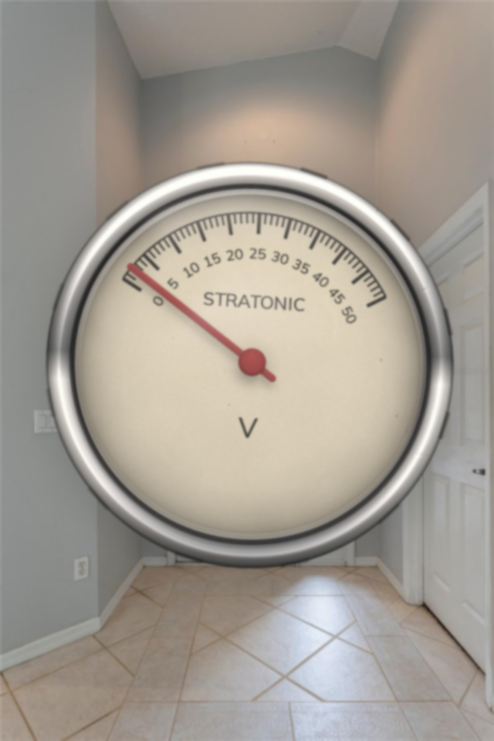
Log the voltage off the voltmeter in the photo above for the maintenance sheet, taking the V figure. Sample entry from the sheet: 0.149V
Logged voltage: 2V
